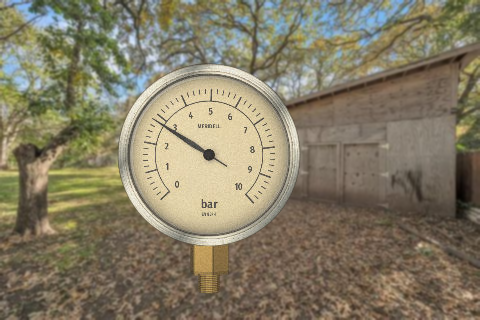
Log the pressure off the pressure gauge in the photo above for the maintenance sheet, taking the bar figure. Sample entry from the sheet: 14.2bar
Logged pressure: 2.8bar
